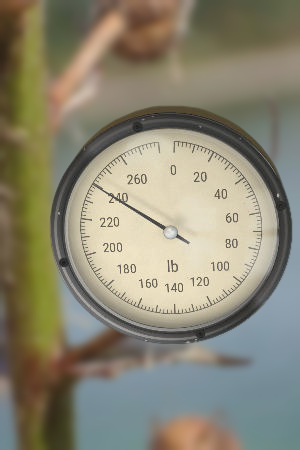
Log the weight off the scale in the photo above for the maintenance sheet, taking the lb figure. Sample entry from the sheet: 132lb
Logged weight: 240lb
